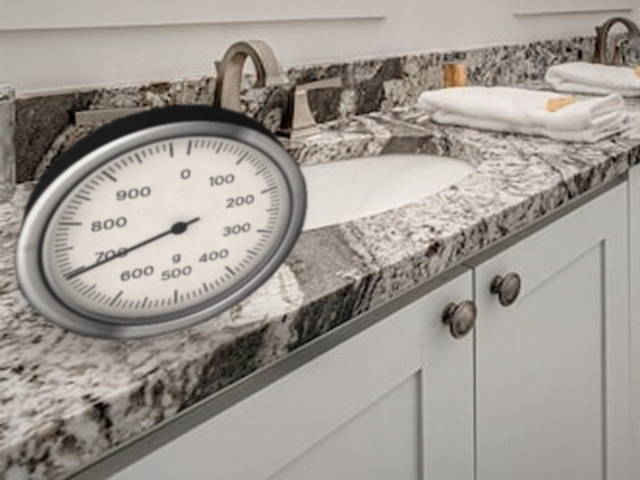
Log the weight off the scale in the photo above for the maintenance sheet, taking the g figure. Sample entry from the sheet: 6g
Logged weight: 700g
